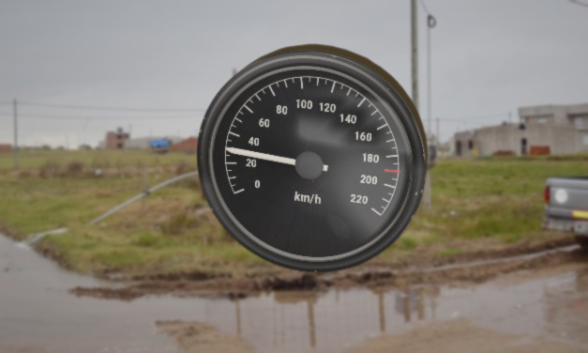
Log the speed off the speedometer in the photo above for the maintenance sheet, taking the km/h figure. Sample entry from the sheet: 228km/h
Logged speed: 30km/h
